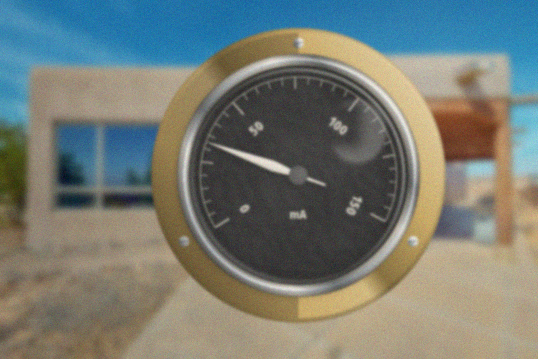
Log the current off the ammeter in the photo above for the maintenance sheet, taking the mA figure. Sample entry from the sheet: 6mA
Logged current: 32.5mA
